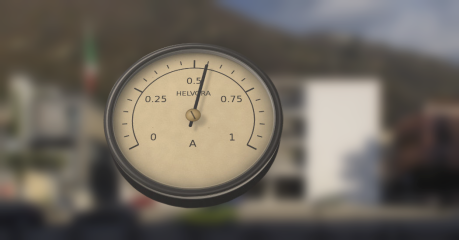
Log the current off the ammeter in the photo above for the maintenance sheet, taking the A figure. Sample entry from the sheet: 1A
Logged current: 0.55A
